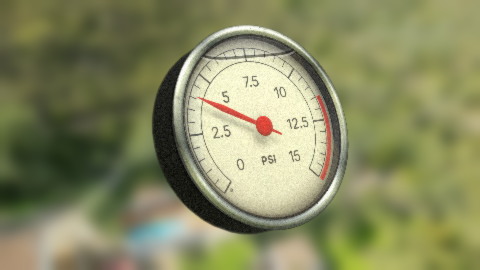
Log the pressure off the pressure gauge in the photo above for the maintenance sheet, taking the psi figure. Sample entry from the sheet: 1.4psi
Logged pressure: 4psi
